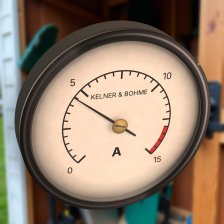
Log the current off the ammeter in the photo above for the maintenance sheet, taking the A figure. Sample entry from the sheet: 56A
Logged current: 4.5A
